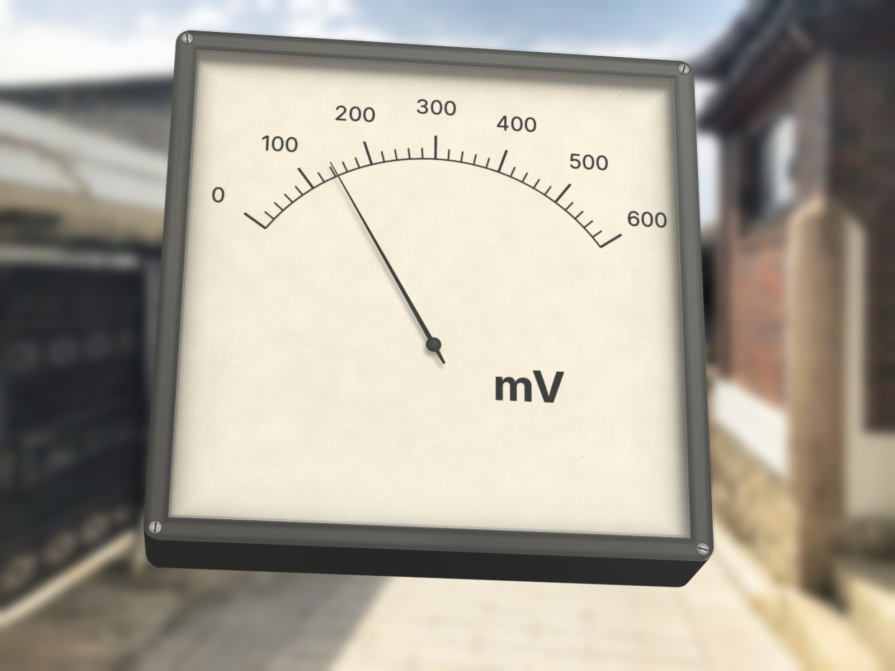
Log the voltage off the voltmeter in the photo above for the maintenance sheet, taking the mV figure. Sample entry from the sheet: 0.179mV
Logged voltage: 140mV
